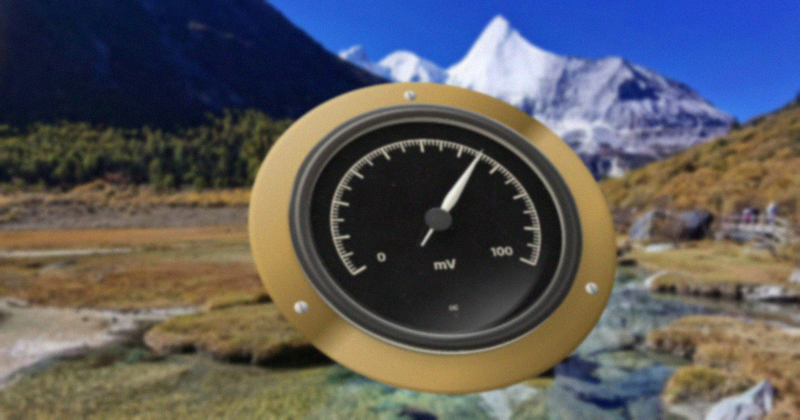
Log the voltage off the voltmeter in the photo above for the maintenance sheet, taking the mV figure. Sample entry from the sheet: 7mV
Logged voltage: 65mV
